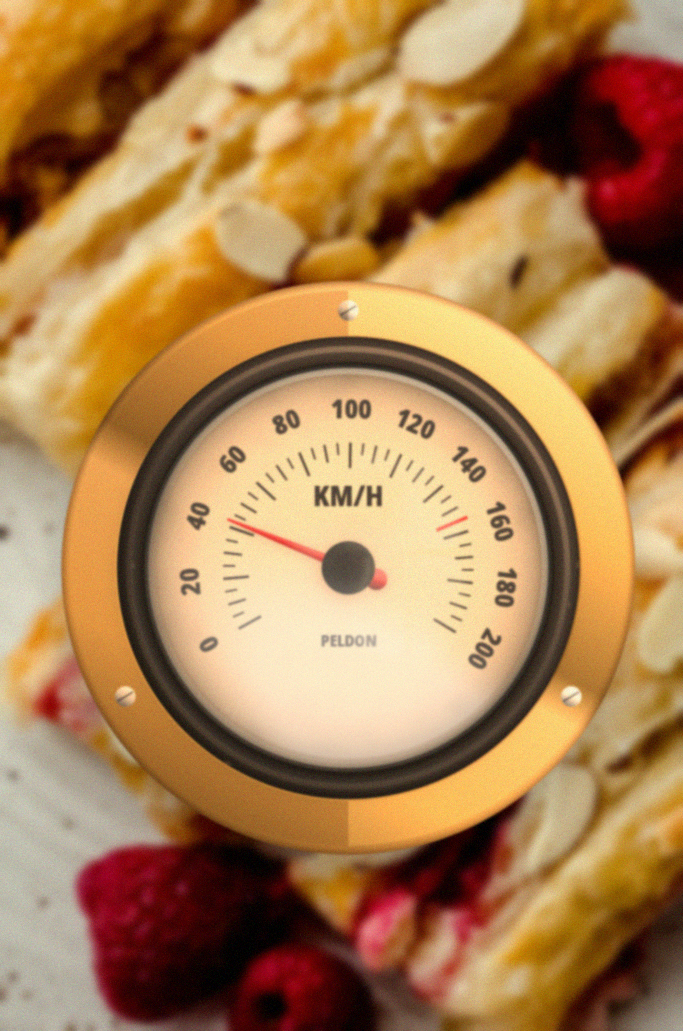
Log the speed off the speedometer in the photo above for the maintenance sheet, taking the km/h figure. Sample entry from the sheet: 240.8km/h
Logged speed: 42.5km/h
